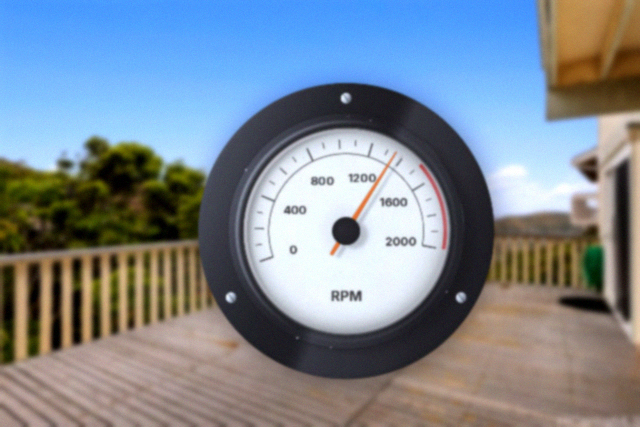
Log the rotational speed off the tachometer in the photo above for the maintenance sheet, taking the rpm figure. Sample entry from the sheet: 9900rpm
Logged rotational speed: 1350rpm
